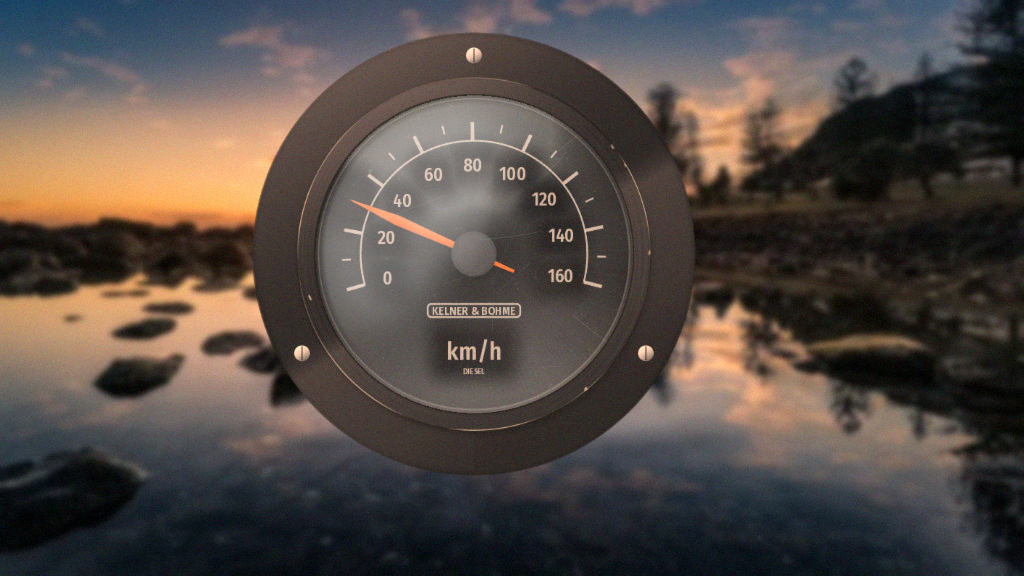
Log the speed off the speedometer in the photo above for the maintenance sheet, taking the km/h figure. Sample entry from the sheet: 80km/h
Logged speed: 30km/h
